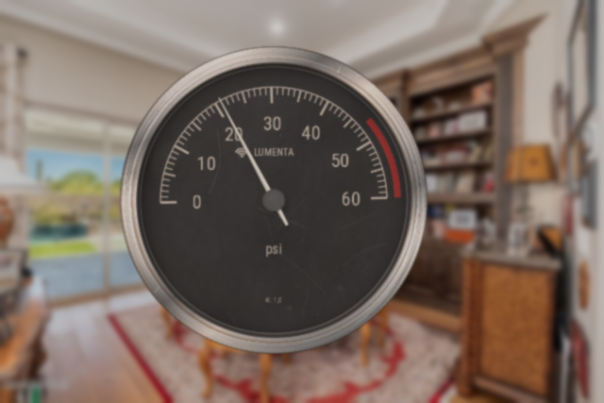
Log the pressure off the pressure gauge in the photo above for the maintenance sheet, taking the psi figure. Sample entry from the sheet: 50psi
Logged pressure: 21psi
